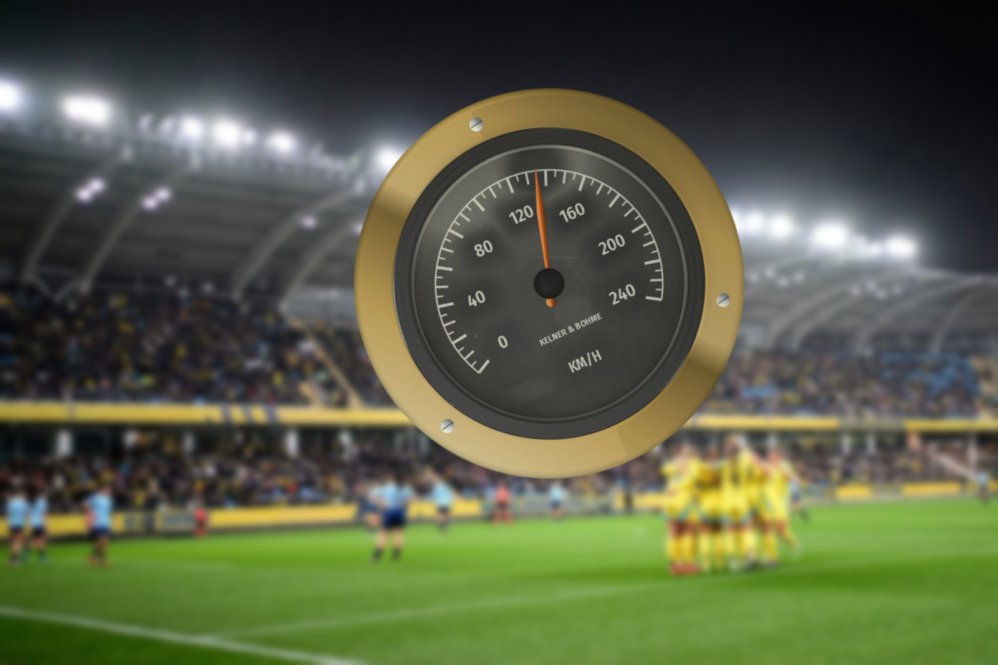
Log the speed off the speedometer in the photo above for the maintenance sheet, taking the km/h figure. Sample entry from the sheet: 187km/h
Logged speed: 135km/h
